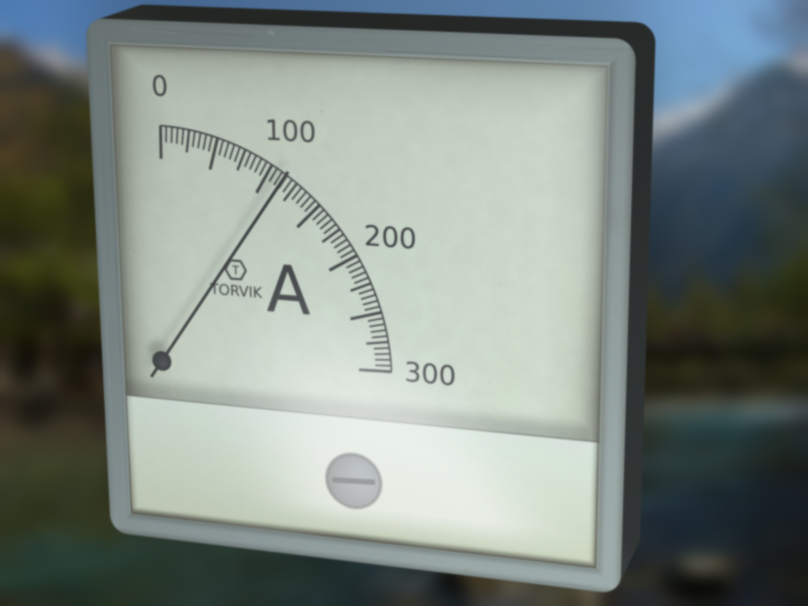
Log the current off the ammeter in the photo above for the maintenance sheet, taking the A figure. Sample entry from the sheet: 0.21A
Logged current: 115A
